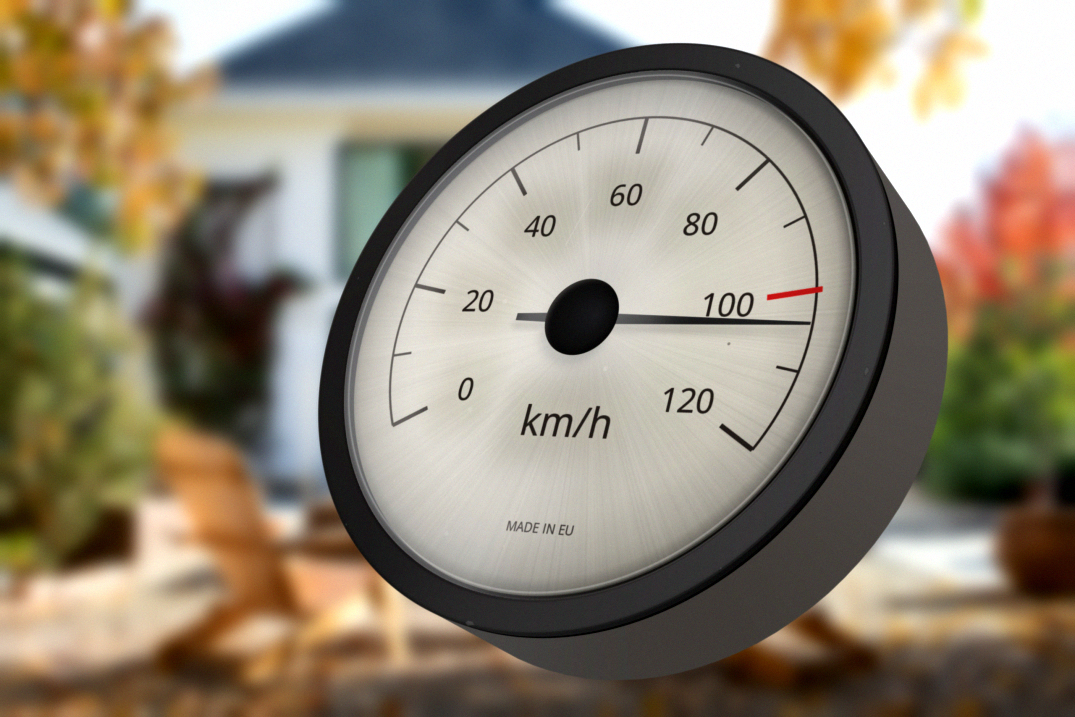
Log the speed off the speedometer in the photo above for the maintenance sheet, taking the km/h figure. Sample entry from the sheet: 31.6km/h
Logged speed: 105km/h
